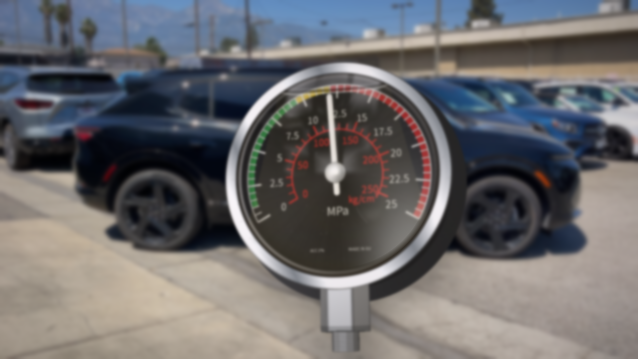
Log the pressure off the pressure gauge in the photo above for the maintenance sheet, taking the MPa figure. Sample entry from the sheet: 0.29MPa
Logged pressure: 12MPa
